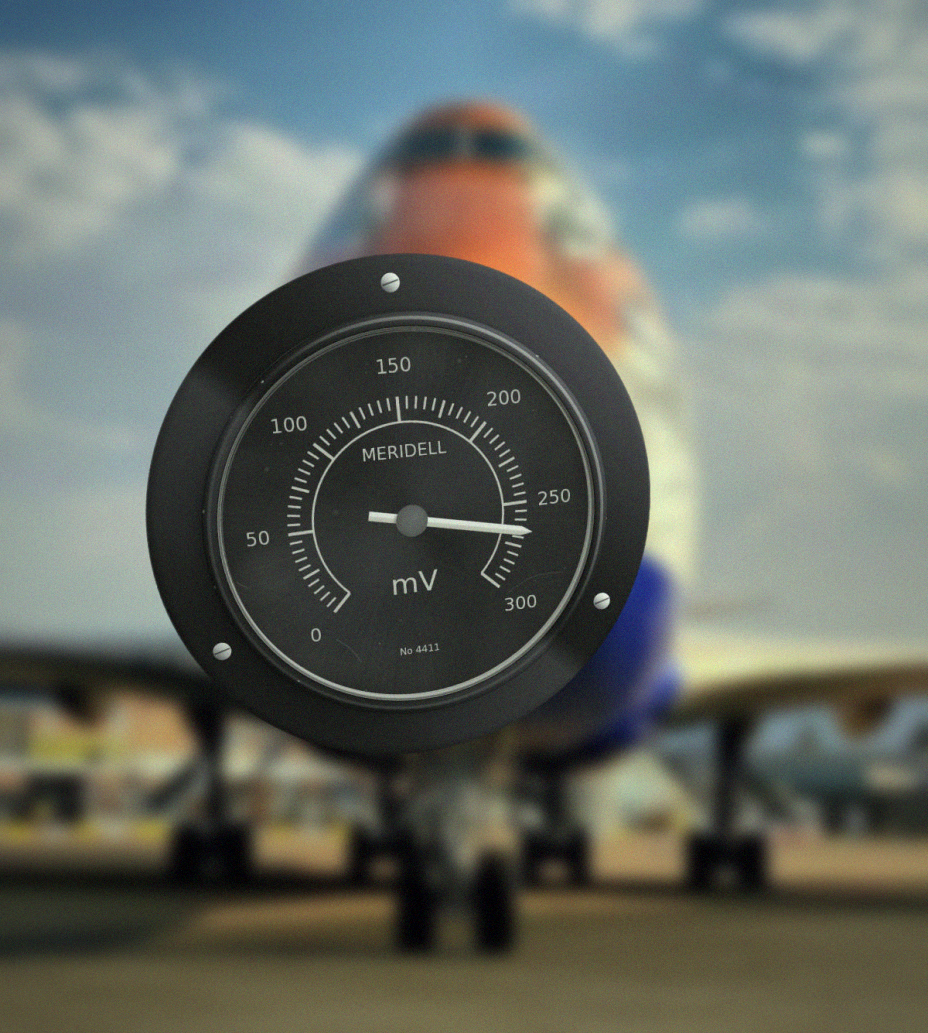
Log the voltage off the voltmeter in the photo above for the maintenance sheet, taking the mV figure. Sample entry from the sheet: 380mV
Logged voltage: 265mV
